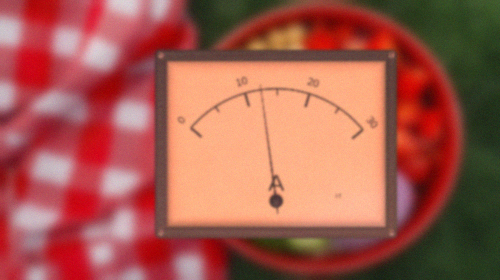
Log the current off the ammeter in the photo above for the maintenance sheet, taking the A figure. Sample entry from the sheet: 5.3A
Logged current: 12.5A
